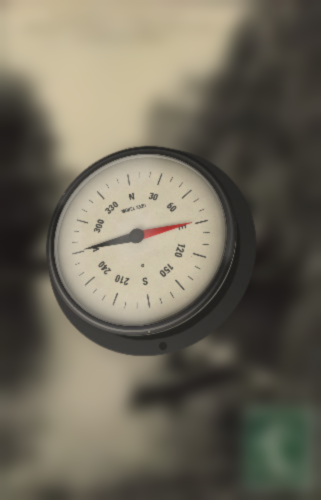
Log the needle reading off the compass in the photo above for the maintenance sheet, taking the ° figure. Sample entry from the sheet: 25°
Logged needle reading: 90°
